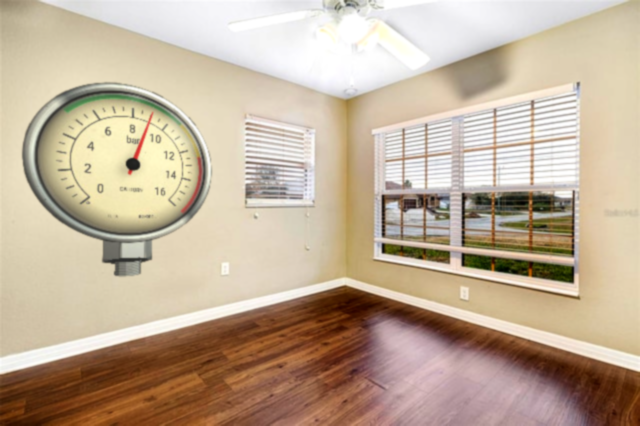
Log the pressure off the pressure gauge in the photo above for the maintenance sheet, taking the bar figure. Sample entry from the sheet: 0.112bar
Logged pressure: 9bar
